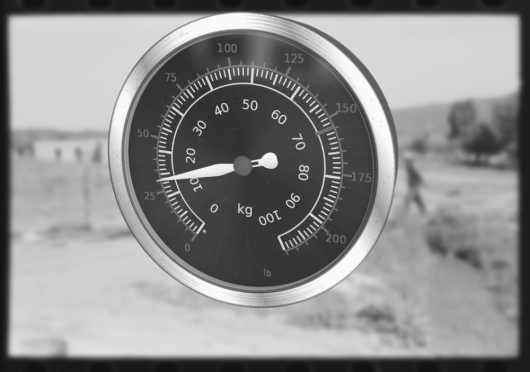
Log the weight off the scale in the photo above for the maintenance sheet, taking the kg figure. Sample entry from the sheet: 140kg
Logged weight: 14kg
